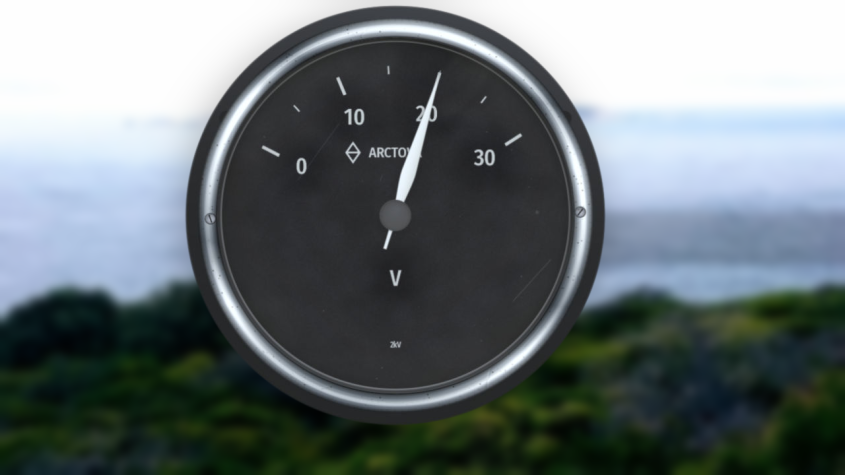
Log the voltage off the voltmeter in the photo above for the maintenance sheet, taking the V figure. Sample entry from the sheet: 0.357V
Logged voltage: 20V
